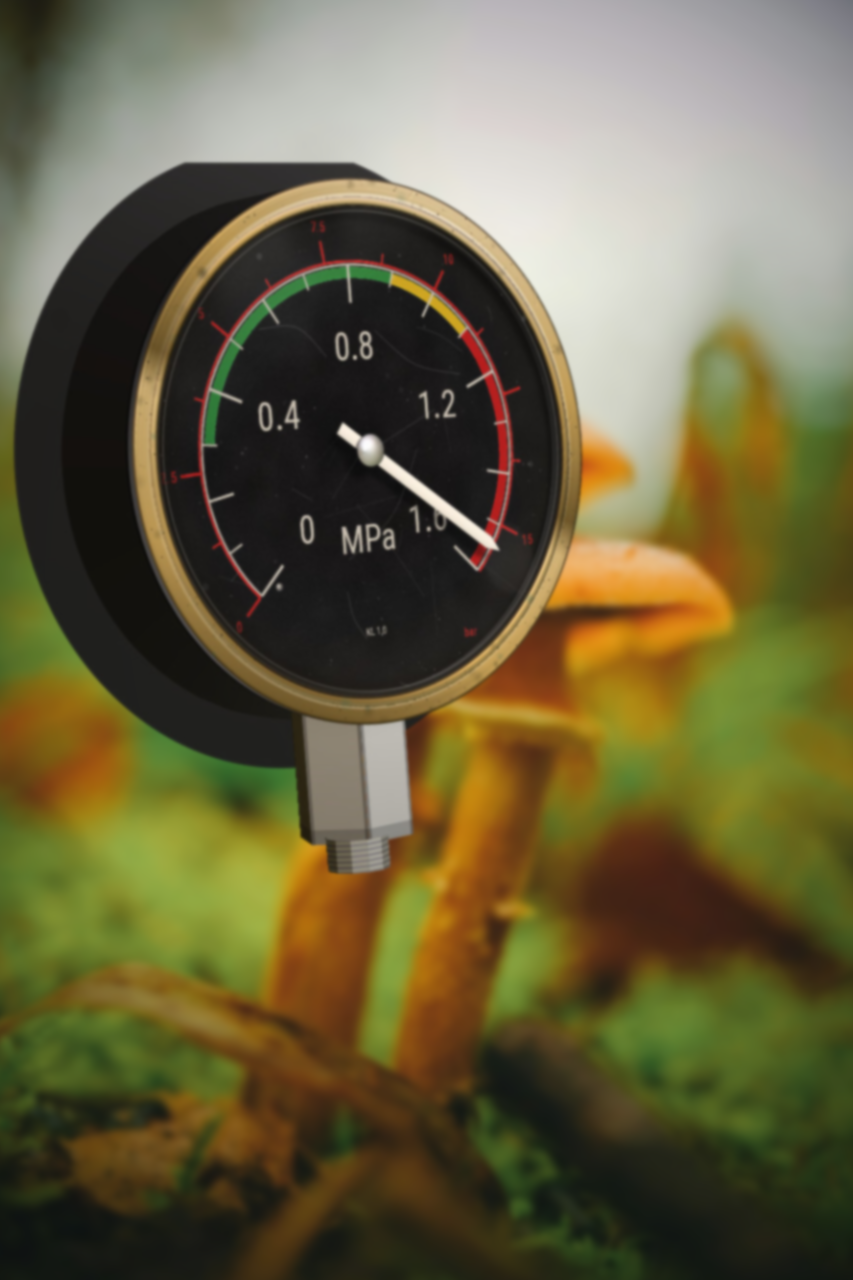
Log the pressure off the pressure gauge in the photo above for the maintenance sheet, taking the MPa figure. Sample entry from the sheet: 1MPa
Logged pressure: 1.55MPa
